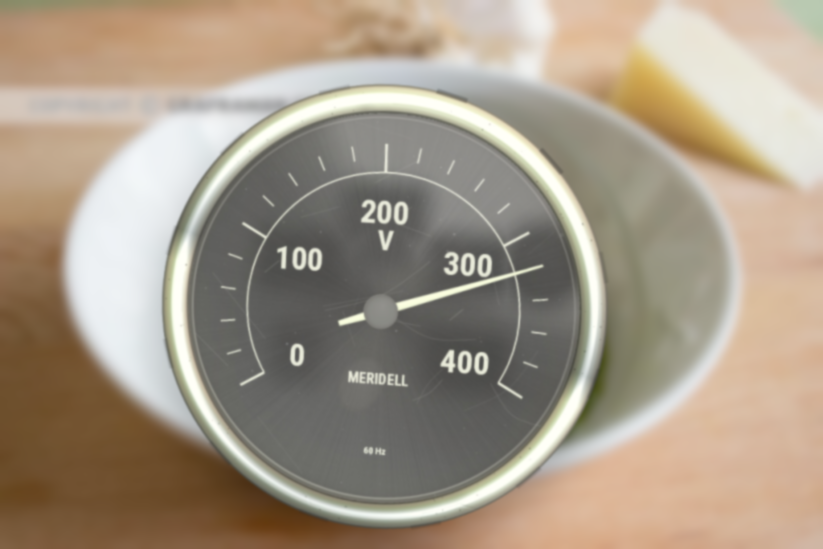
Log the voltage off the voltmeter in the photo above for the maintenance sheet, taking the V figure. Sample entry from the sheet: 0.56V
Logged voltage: 320V
